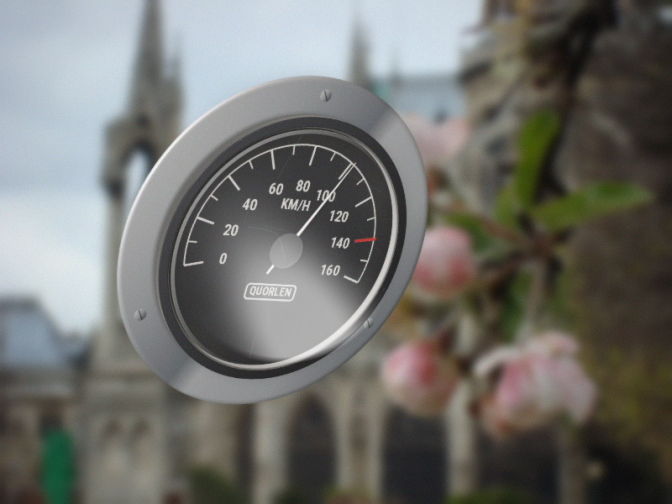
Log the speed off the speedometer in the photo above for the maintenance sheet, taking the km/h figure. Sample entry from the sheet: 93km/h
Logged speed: 100km/h
